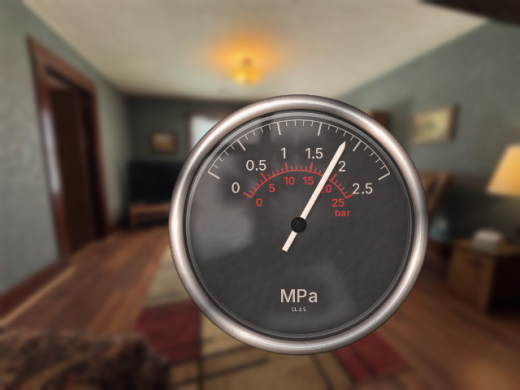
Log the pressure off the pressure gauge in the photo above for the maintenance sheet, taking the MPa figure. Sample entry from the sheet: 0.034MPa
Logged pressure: 1.85MPa
